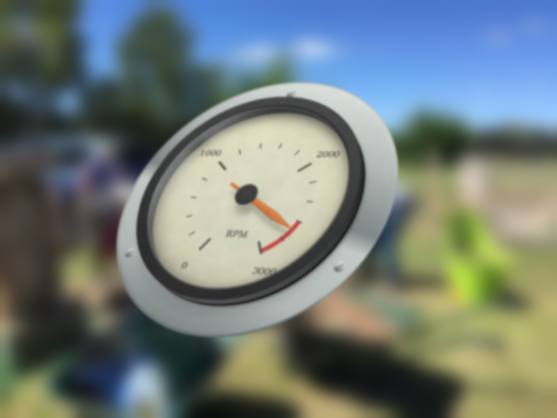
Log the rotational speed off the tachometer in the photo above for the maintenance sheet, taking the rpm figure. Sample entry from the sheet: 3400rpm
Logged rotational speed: 2700rpm
